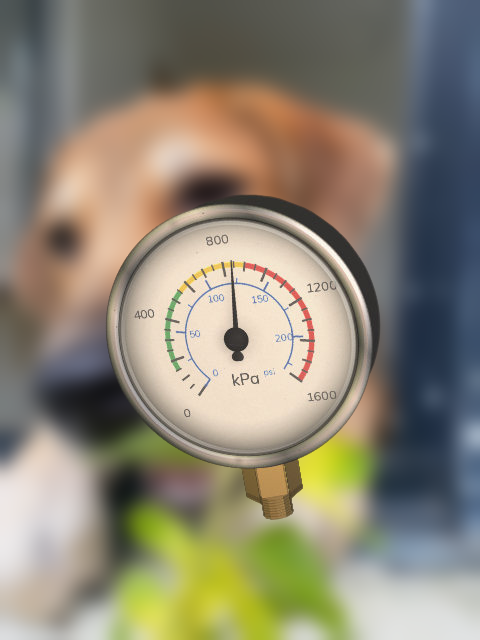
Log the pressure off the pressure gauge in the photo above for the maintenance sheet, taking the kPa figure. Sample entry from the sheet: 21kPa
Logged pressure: 850kPa
